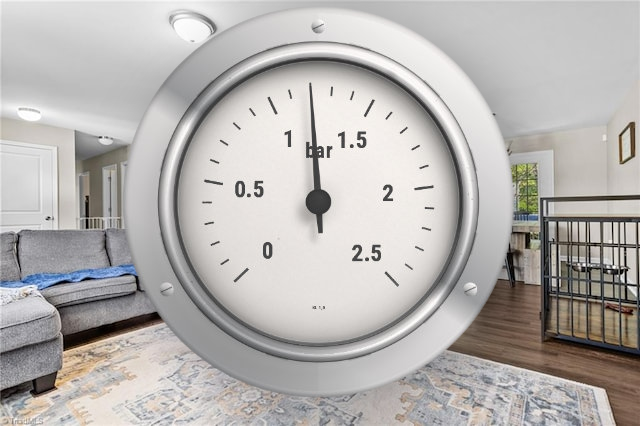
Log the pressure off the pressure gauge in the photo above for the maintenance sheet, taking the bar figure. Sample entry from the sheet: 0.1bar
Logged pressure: 1.2bar
